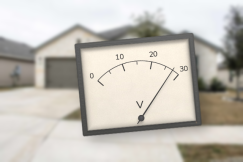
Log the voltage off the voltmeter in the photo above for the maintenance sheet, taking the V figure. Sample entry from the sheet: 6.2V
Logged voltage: 27.5V
